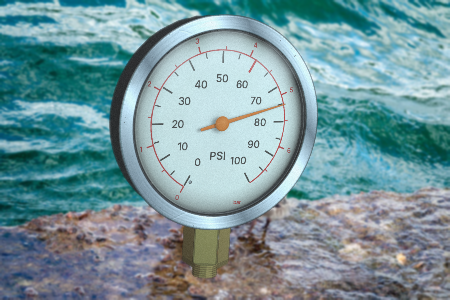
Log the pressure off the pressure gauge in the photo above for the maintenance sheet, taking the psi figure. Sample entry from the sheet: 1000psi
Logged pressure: 75psi
